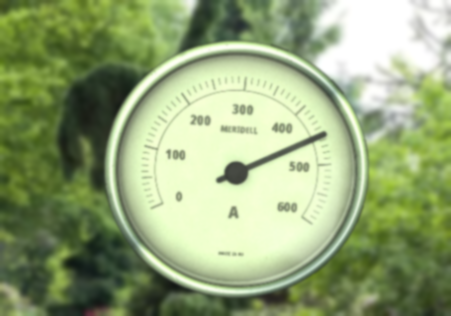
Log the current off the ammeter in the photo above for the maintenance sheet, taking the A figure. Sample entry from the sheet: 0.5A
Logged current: 450A
